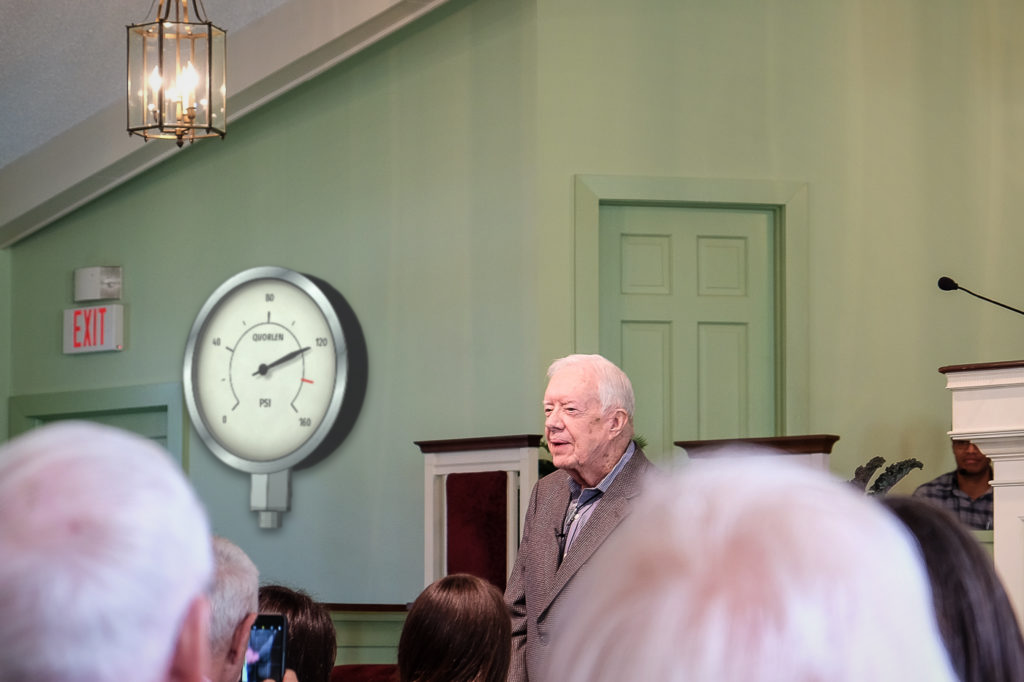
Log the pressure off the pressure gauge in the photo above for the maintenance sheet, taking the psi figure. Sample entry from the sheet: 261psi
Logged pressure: 120psi
